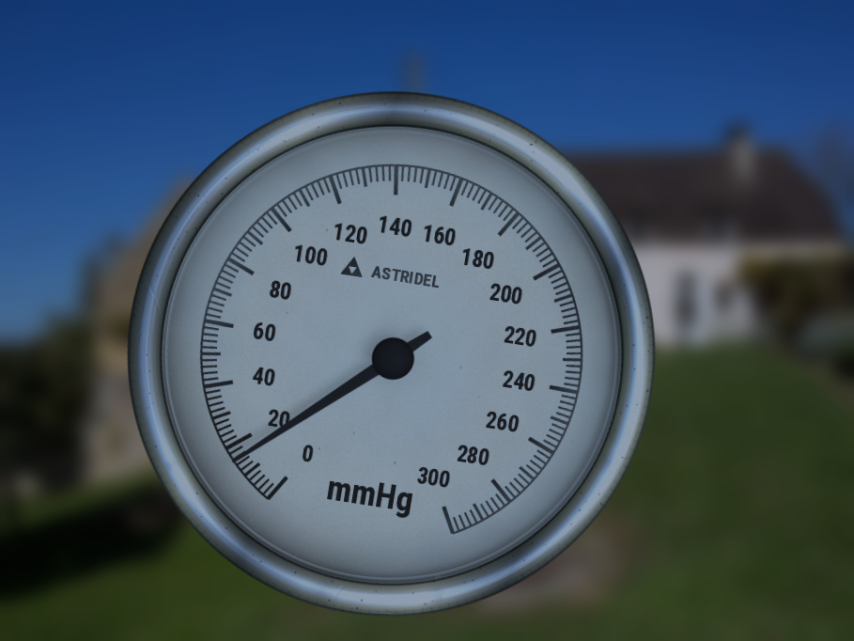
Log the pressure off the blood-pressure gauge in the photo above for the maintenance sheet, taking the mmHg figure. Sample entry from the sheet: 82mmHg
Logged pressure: 16mmHg
